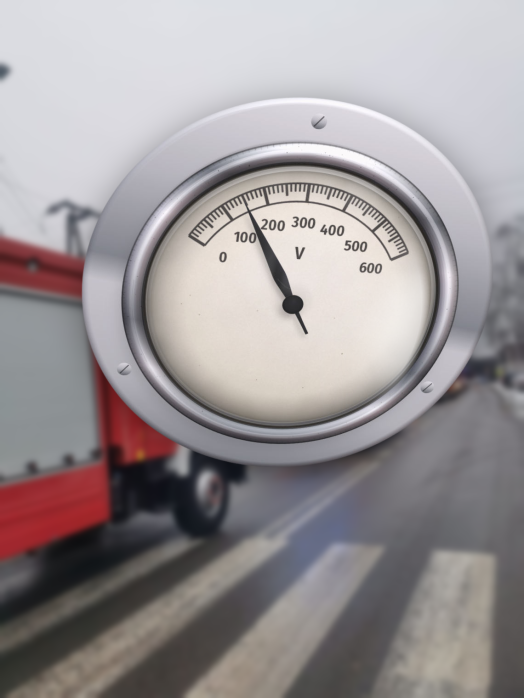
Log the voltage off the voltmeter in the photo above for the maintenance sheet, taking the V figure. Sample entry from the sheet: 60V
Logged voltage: 150V
